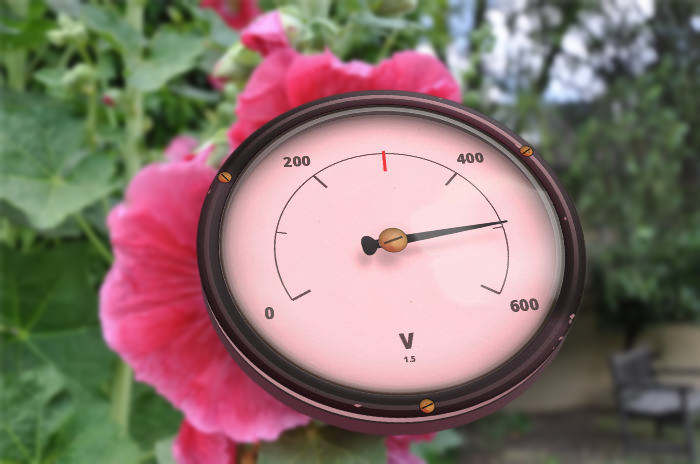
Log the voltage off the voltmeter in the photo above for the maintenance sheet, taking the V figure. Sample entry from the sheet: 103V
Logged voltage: 500V
